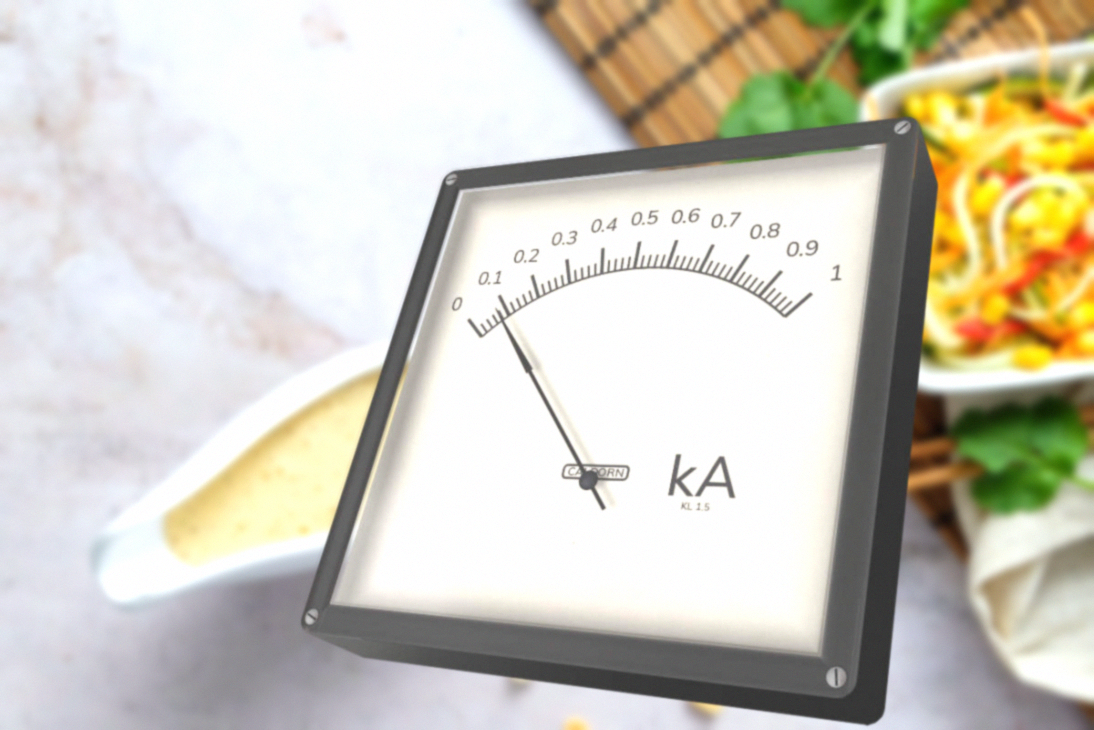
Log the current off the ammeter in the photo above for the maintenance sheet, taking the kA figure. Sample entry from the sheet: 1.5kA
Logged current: 0.08kA
